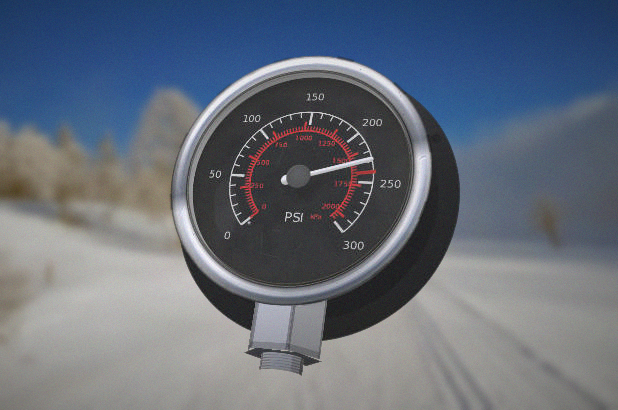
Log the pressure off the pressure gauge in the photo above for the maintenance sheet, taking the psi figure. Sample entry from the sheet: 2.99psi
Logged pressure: 230psi
